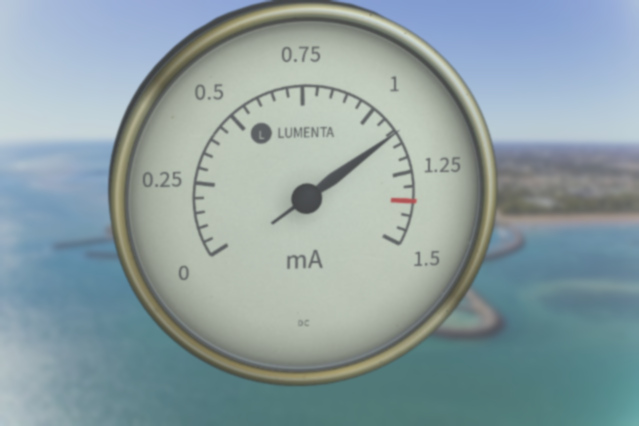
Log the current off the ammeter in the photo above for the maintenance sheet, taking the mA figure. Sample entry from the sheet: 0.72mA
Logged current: 1.1mA
